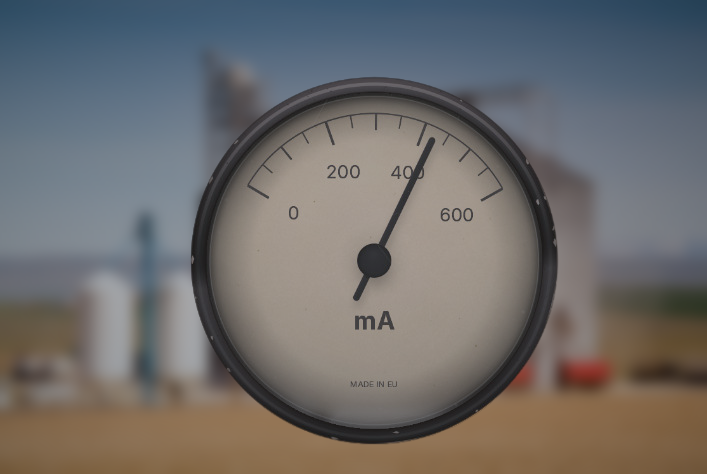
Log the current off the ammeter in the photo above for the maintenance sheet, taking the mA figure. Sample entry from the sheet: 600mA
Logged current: 425mA
